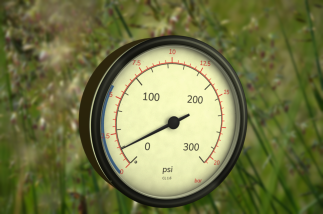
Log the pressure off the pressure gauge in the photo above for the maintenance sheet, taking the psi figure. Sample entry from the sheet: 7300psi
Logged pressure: 20psi
